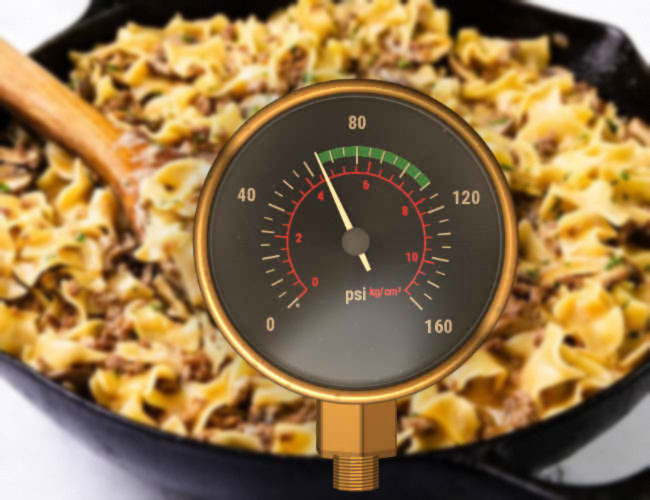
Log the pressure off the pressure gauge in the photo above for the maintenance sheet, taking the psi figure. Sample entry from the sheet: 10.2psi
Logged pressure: 65psi
